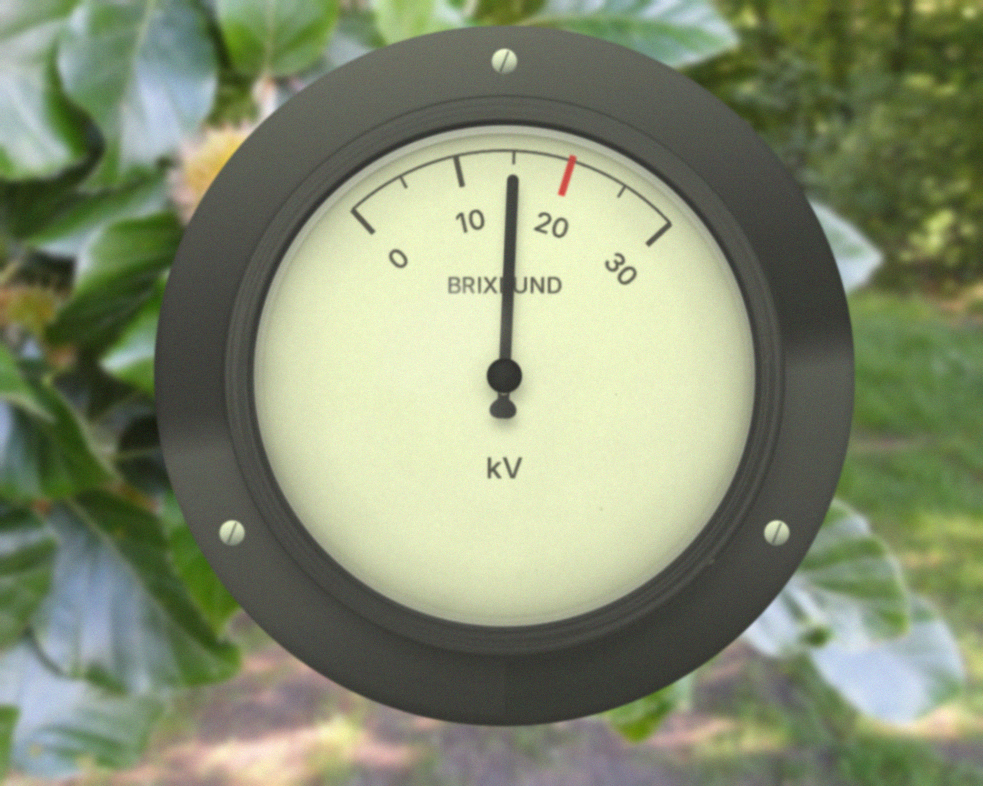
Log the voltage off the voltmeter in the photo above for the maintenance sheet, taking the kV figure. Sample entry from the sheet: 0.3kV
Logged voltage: 15kV
